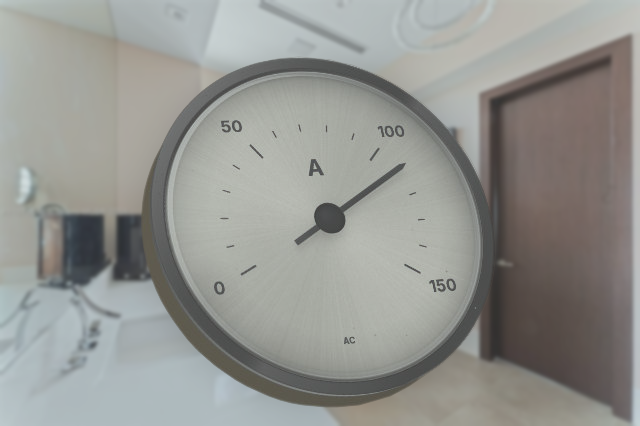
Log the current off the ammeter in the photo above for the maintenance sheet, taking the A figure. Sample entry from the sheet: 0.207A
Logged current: 110A
